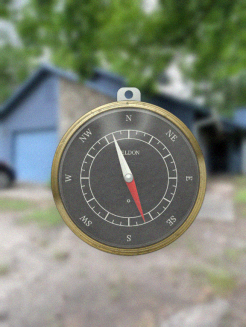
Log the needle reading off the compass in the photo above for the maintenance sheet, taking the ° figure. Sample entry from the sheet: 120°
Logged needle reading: 160°
